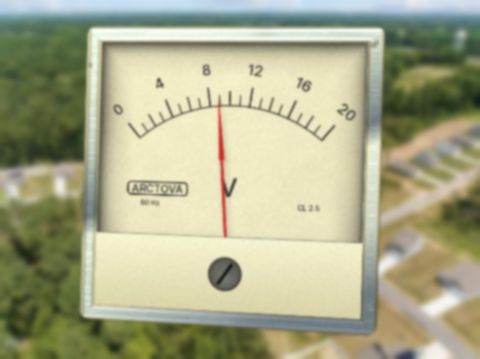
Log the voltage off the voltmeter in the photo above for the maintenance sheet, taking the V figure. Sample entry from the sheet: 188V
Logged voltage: 9V
